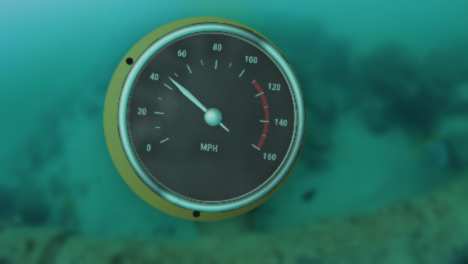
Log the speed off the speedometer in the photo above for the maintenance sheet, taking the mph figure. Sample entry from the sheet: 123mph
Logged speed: 45mph
